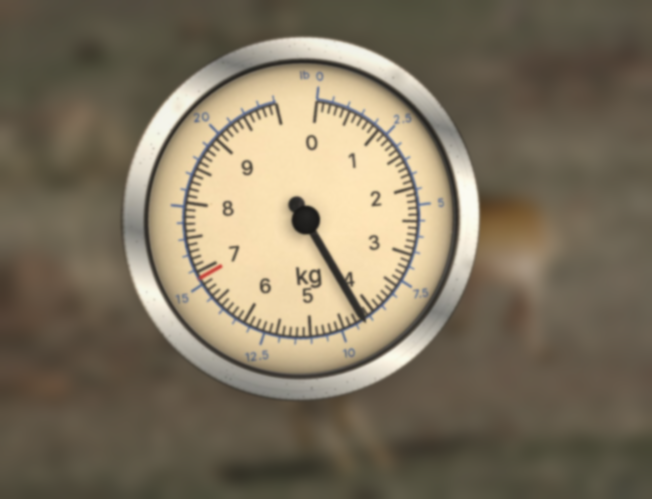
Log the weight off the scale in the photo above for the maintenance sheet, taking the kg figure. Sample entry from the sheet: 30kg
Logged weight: 4.2kg
